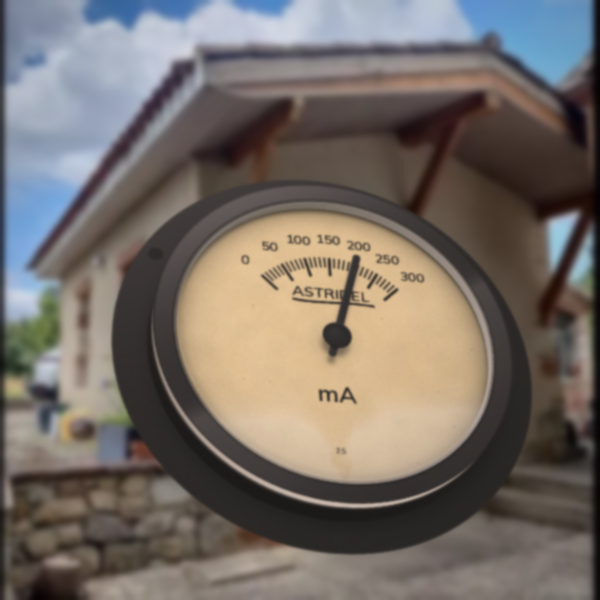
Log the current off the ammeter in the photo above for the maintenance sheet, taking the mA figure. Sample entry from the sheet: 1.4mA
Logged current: 200mA
